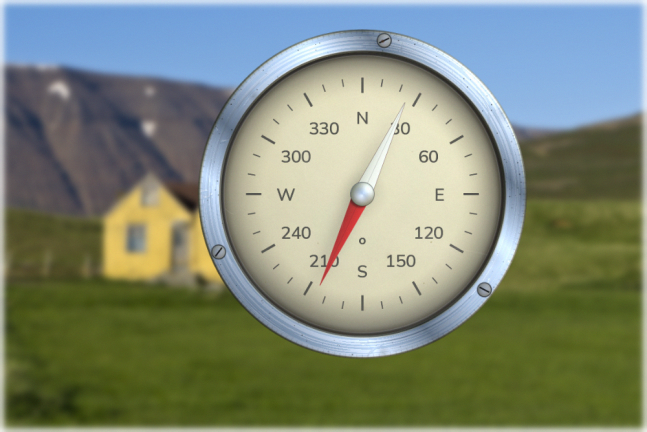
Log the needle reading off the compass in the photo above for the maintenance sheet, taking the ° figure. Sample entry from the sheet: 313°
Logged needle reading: 205°
